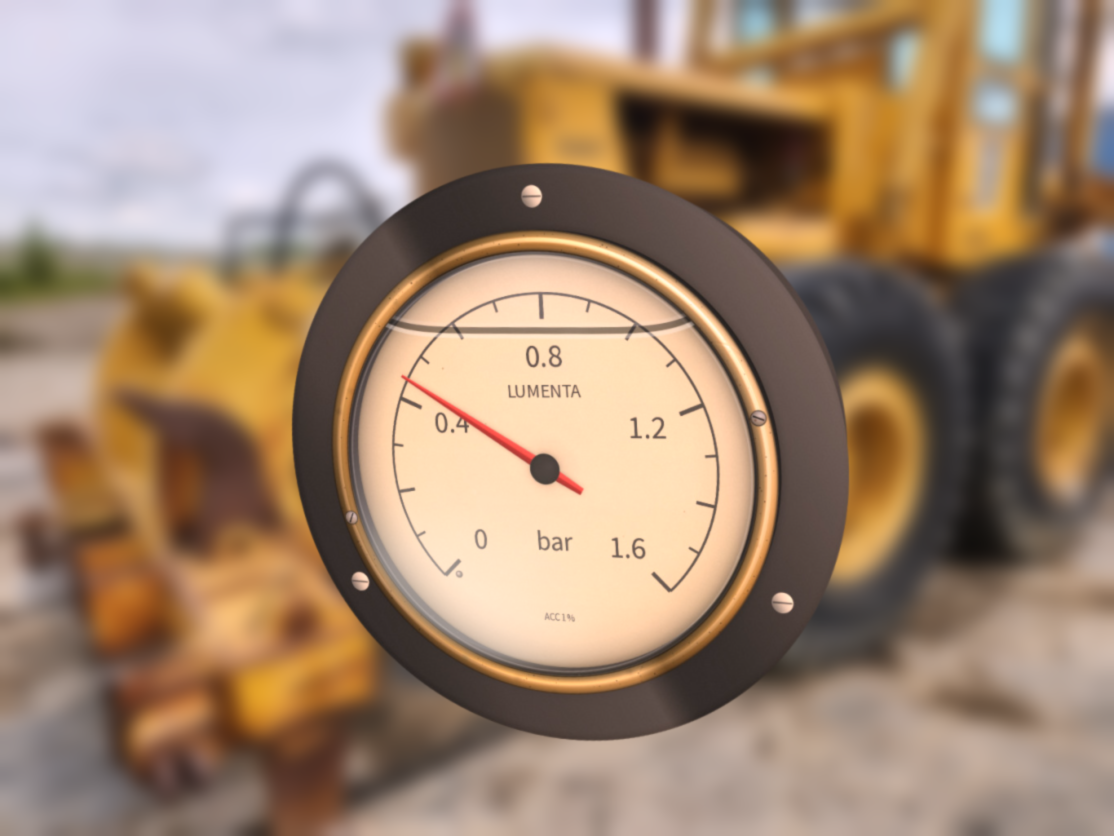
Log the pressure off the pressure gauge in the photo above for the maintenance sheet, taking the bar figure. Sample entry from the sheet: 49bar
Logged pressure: 0.45bar
